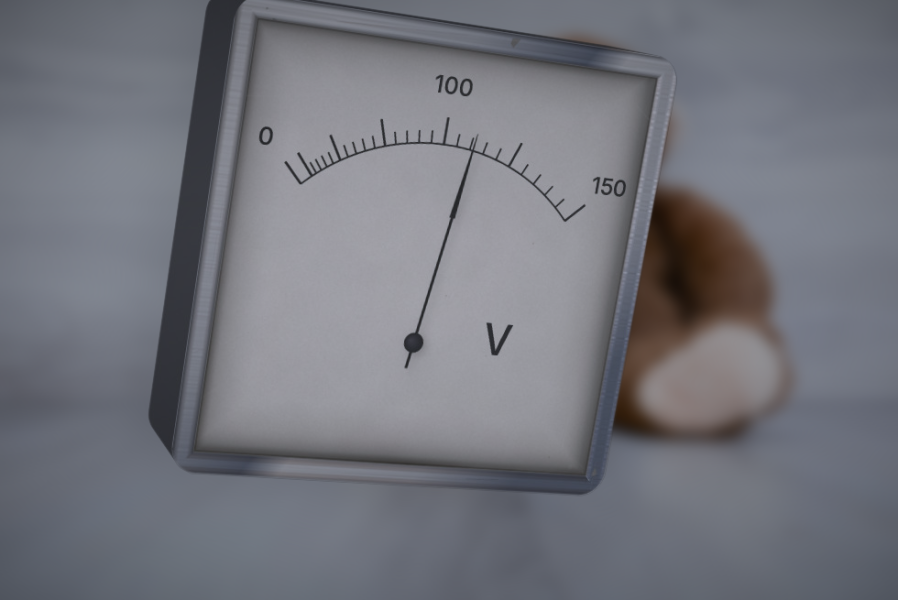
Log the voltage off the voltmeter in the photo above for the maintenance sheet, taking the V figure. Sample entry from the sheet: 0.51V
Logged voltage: 110V
